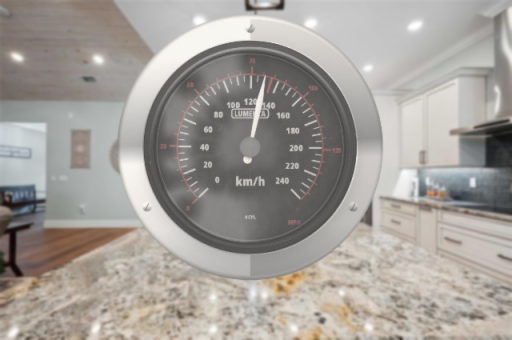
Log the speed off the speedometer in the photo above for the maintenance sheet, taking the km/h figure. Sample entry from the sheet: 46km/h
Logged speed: 130km/h
